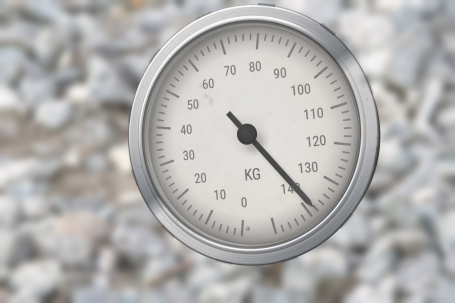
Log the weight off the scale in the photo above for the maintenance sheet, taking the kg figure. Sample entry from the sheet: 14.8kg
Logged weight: 138kg
